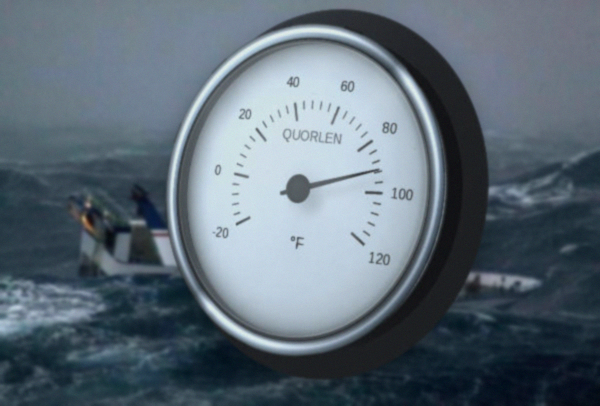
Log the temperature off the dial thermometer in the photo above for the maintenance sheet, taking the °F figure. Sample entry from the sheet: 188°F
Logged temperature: 92°F
